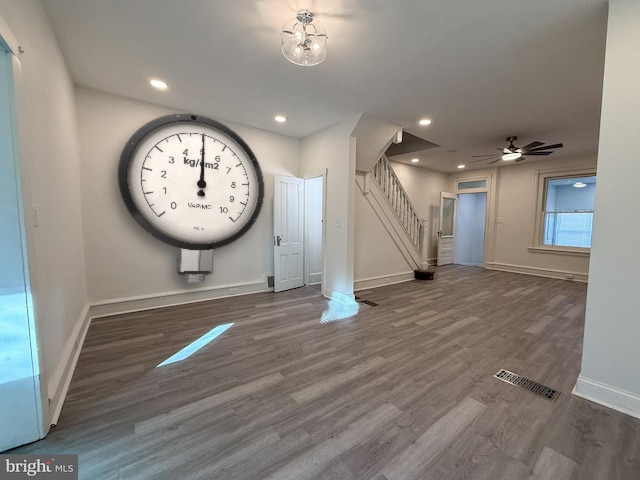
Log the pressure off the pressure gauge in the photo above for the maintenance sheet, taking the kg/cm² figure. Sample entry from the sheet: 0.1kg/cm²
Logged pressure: 5kg/cm²
